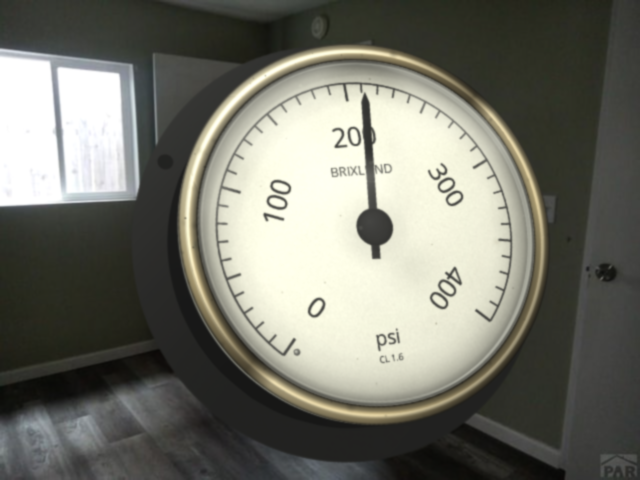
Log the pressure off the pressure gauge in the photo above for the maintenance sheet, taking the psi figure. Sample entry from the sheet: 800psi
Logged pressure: 210psi
